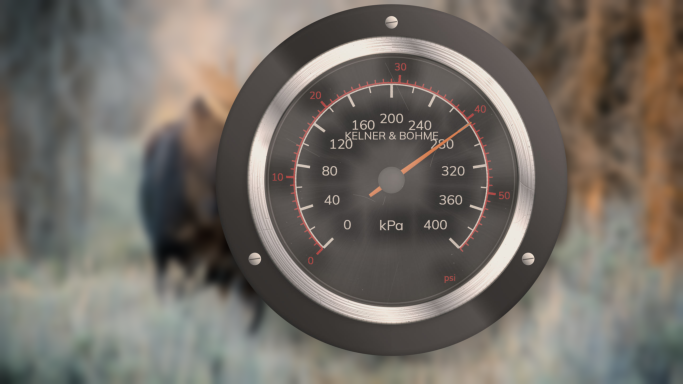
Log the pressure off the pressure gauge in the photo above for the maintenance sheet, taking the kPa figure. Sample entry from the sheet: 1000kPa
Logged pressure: 280kPa
